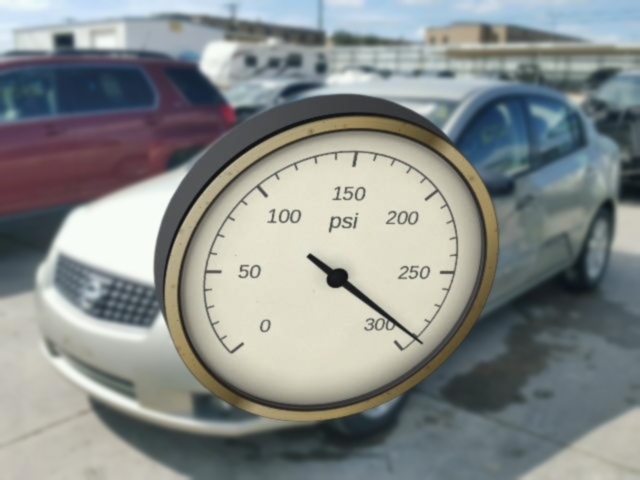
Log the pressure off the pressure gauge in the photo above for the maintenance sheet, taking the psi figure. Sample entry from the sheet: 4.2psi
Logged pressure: 290psi
